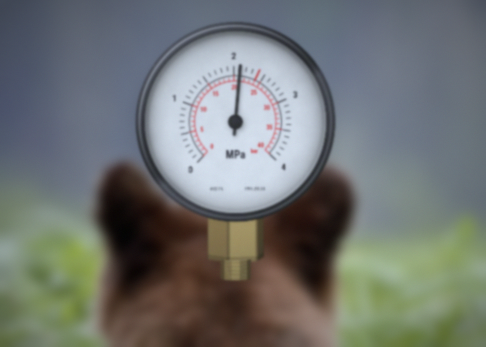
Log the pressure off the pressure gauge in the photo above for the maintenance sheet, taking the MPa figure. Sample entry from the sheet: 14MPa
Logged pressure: 2.1MPa
